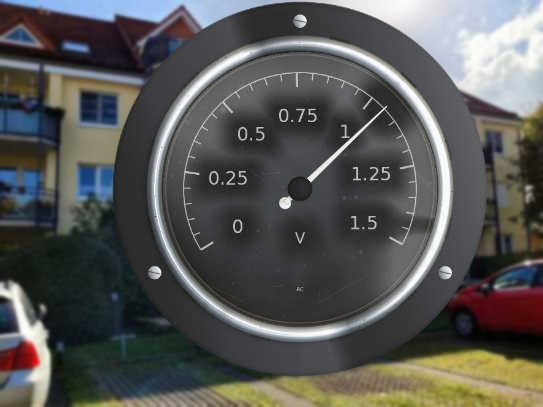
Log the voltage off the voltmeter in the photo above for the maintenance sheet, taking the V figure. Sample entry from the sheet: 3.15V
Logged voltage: 1.05V
